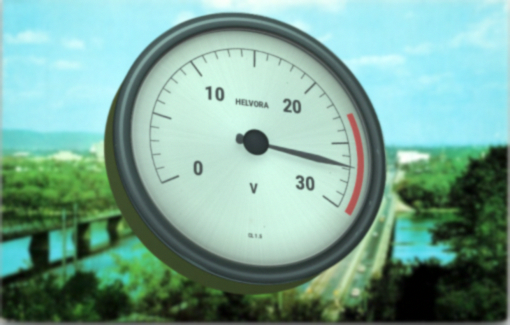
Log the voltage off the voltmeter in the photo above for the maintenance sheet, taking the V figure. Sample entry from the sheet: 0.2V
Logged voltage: 27V
